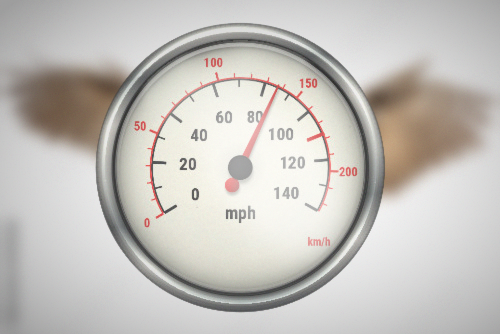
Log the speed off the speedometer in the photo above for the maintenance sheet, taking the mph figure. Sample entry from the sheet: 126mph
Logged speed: 85mph
